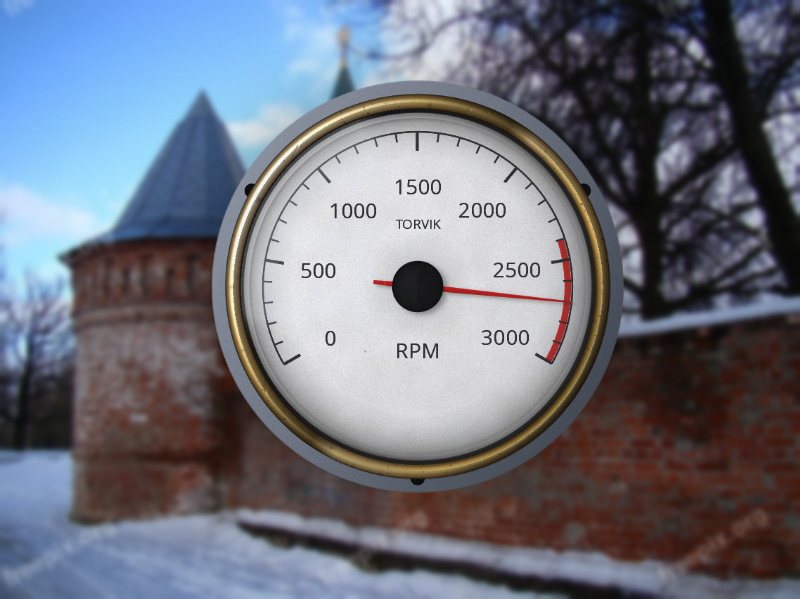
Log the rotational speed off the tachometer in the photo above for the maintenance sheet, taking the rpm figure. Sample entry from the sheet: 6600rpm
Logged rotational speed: 2700rpm
